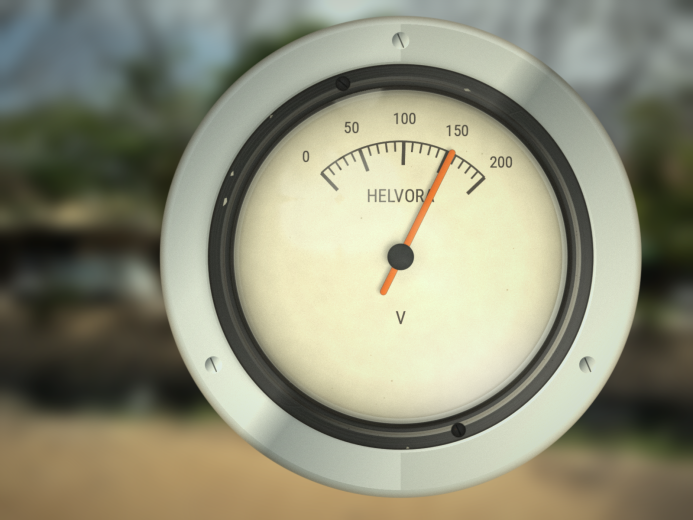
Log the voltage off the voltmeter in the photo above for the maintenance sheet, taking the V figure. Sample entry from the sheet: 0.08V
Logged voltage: 155V
